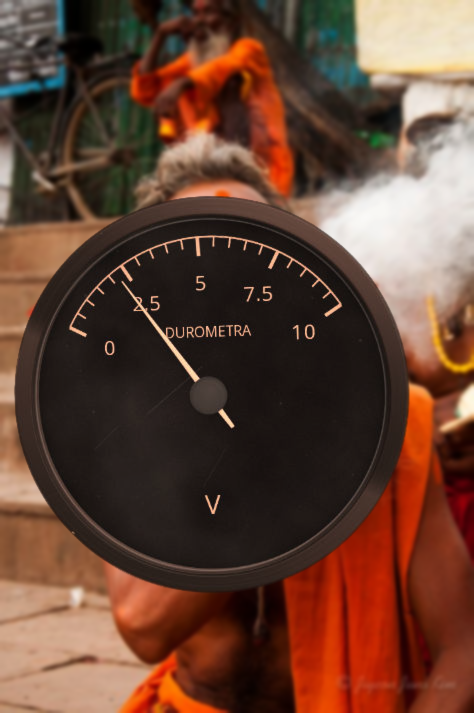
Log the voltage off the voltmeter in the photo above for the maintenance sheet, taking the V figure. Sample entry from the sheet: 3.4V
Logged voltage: 2.25V
